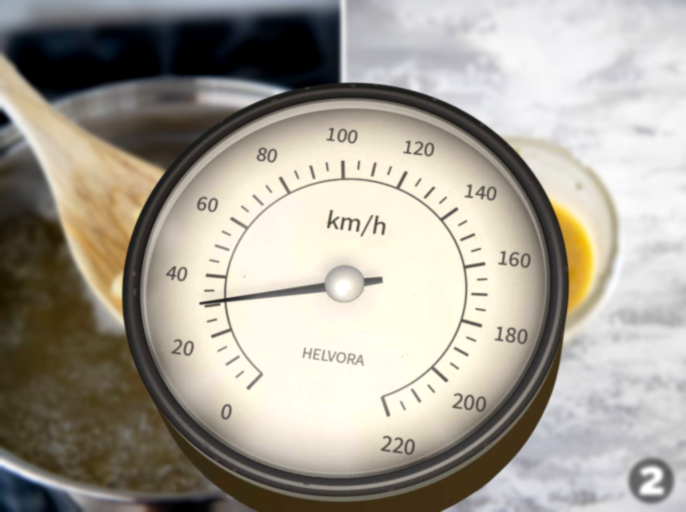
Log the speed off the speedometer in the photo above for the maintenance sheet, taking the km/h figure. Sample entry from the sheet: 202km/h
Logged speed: 30km/h
